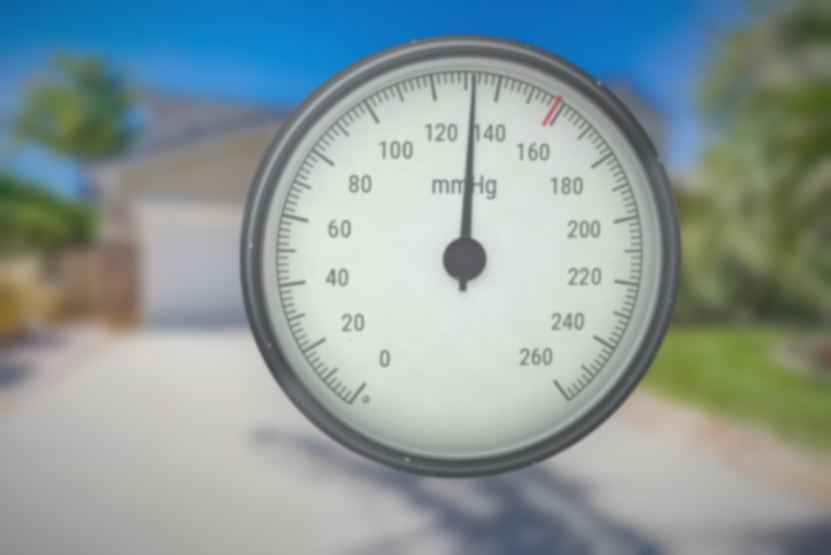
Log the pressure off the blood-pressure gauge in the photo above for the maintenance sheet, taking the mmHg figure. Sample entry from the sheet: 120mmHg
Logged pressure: 132mmHg
